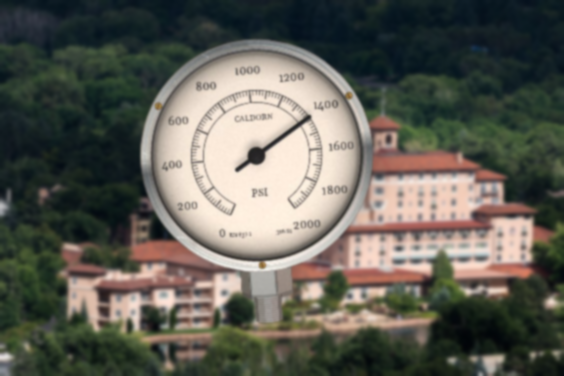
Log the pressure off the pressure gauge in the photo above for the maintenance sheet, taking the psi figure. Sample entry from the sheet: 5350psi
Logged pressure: 1400psi
